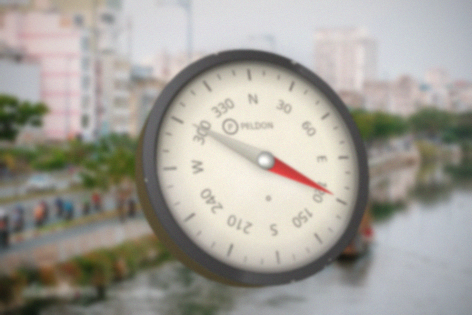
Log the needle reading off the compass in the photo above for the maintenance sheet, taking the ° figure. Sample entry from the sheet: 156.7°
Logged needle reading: 120°
